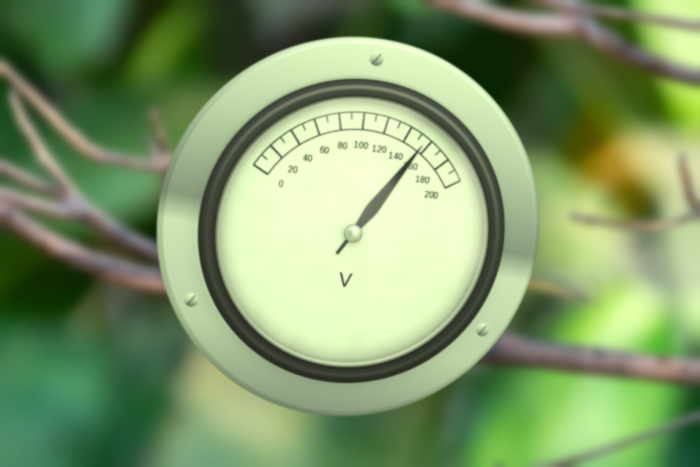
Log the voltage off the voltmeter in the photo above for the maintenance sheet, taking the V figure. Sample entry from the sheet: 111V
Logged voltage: 155V
